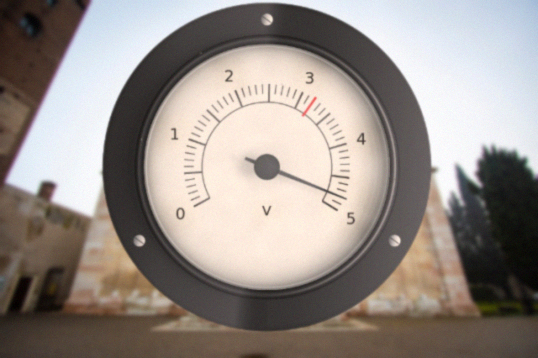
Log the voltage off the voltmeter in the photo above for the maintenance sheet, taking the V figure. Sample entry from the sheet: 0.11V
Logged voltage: 4.8V
